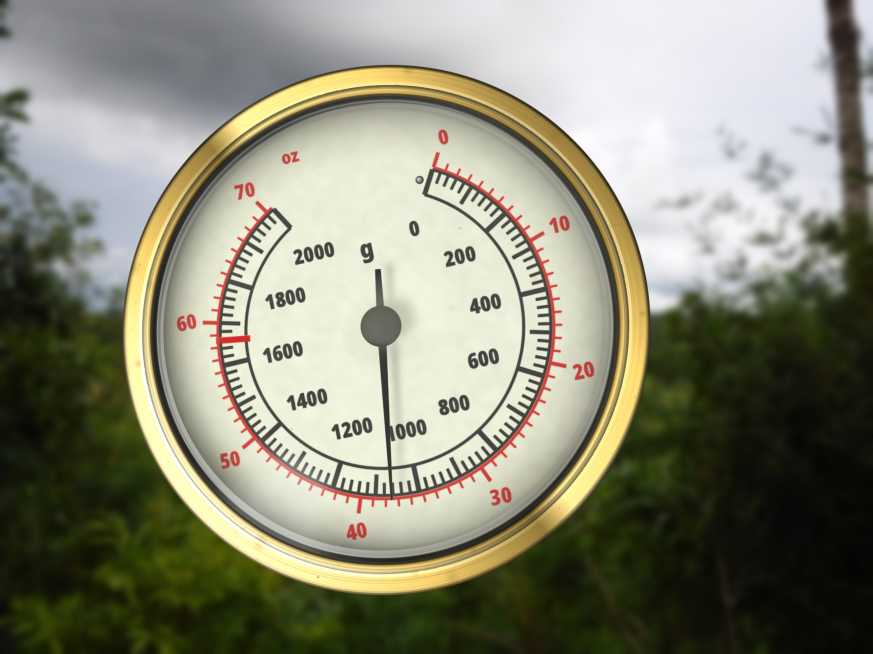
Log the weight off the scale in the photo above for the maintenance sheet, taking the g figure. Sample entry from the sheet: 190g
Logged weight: 1060g
